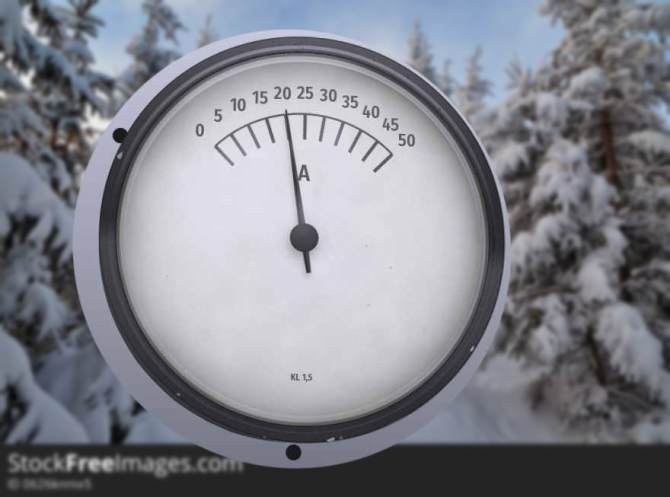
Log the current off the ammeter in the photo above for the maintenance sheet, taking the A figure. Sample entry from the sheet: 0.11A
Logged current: 20A
